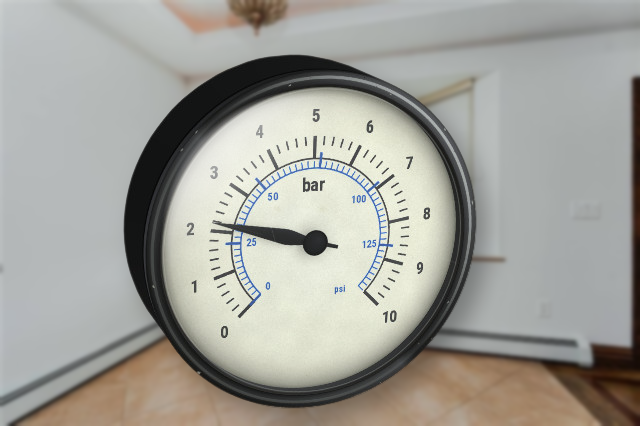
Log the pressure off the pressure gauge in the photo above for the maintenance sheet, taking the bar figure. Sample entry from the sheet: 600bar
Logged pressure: 2.2bar
